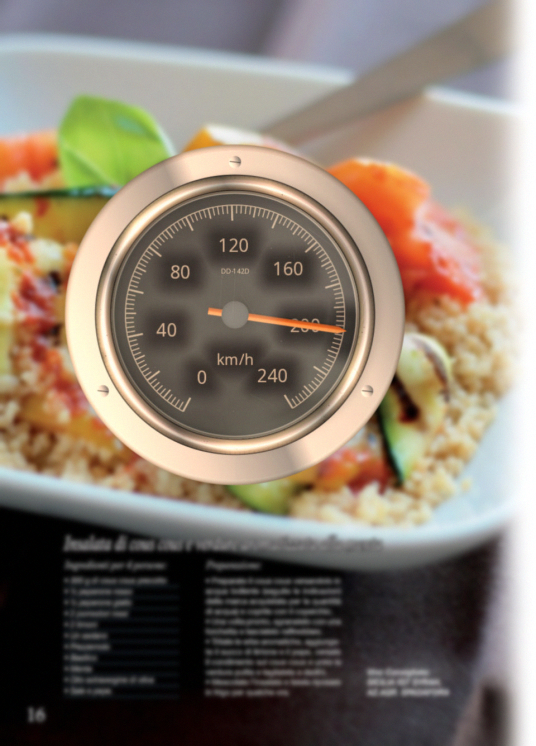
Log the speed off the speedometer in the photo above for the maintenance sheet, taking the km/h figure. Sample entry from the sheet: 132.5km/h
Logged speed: 200km/h
